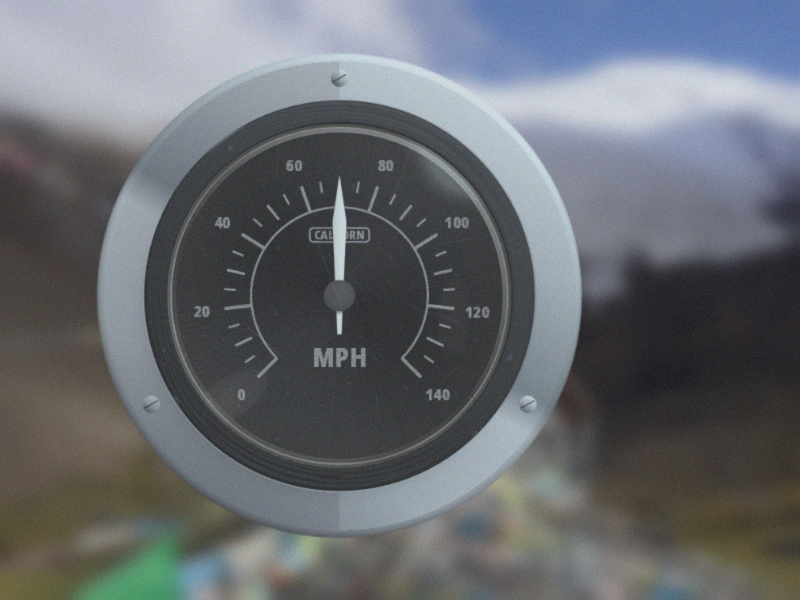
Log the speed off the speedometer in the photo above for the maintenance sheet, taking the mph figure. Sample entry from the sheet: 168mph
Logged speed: 70mph
